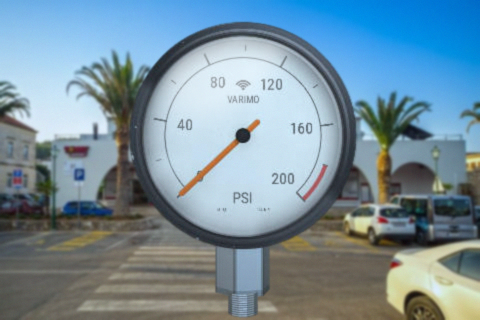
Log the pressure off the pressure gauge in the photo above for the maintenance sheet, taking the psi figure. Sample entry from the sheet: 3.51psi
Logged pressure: 0psi
